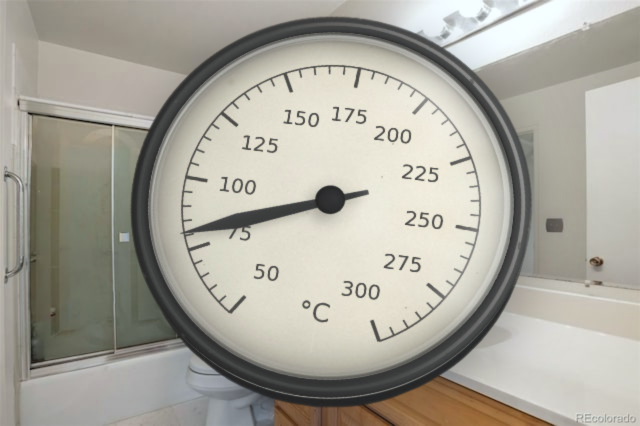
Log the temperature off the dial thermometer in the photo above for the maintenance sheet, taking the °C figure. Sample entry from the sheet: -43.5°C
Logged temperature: 80°C
